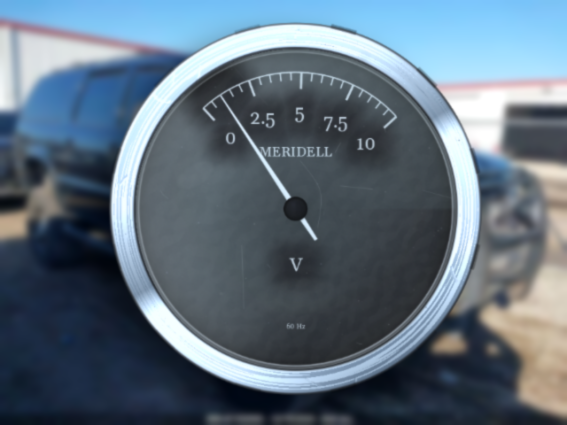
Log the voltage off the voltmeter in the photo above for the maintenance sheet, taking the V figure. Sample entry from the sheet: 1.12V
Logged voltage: 1V
